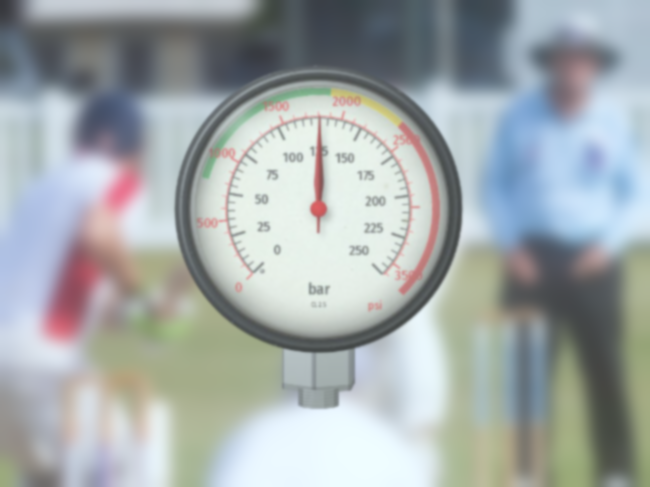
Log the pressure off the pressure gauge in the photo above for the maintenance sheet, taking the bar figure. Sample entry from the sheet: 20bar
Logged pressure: 125bar
